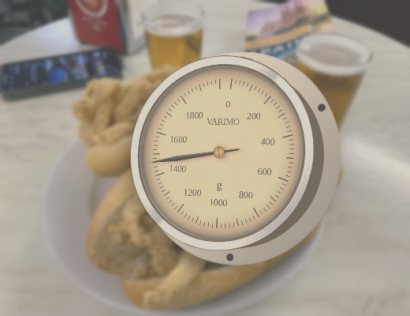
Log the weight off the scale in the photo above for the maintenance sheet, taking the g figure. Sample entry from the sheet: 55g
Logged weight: 1460g
